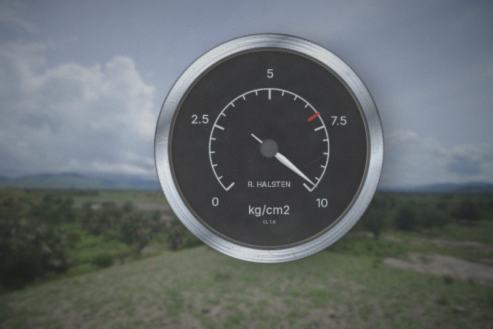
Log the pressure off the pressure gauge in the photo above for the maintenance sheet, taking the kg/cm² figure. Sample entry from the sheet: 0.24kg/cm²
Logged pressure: 9.75kg/cm²
